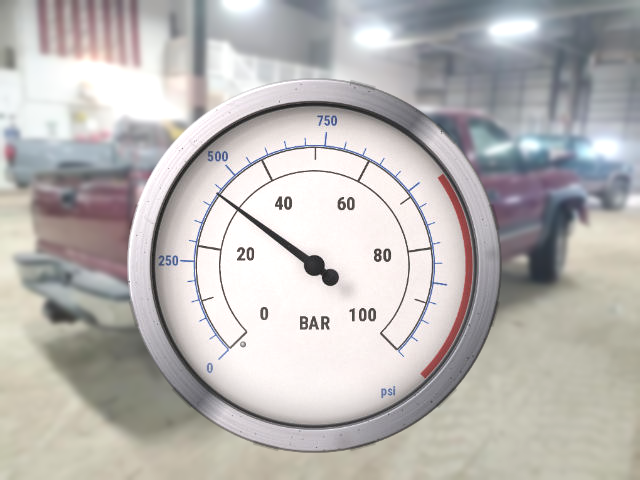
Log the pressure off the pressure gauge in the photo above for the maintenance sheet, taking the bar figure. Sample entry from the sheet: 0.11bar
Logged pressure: 30bar
